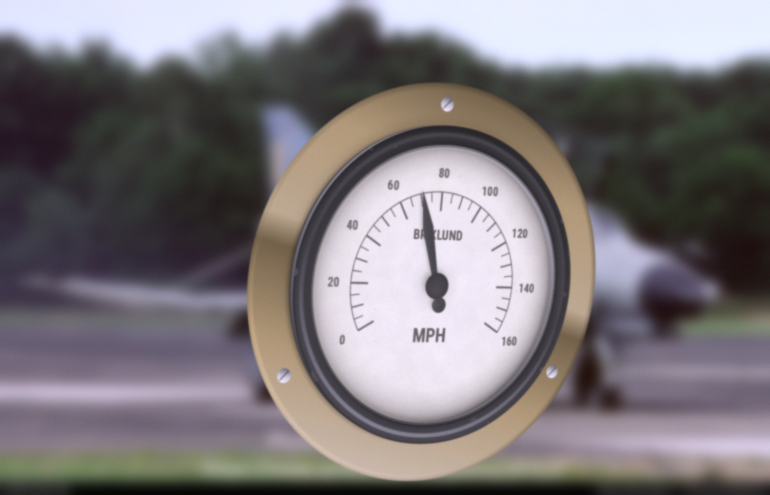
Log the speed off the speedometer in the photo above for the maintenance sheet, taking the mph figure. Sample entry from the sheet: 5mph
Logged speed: 70mph
